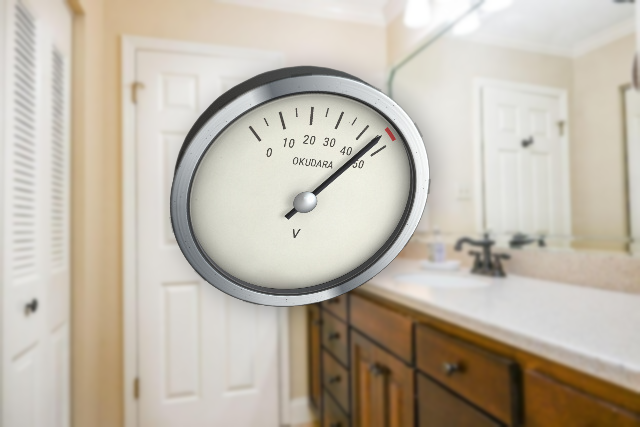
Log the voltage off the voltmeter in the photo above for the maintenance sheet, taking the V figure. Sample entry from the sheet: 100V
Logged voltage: 45V
